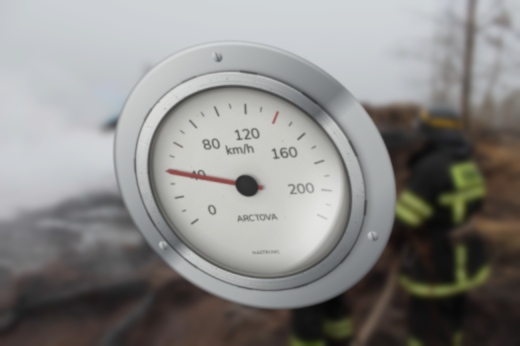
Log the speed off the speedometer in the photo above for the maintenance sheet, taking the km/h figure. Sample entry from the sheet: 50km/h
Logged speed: 40km/h
